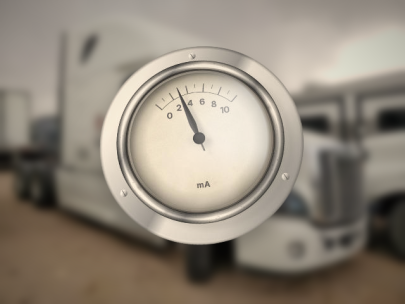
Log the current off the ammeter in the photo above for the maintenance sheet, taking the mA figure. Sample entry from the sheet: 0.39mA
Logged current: 3mA
